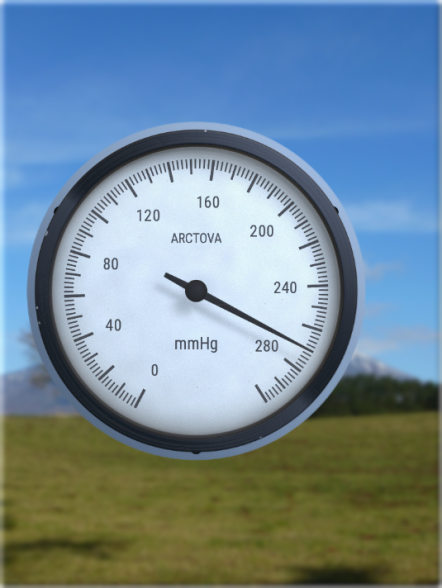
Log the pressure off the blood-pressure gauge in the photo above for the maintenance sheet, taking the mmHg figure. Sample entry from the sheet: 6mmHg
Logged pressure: 270mmHg
